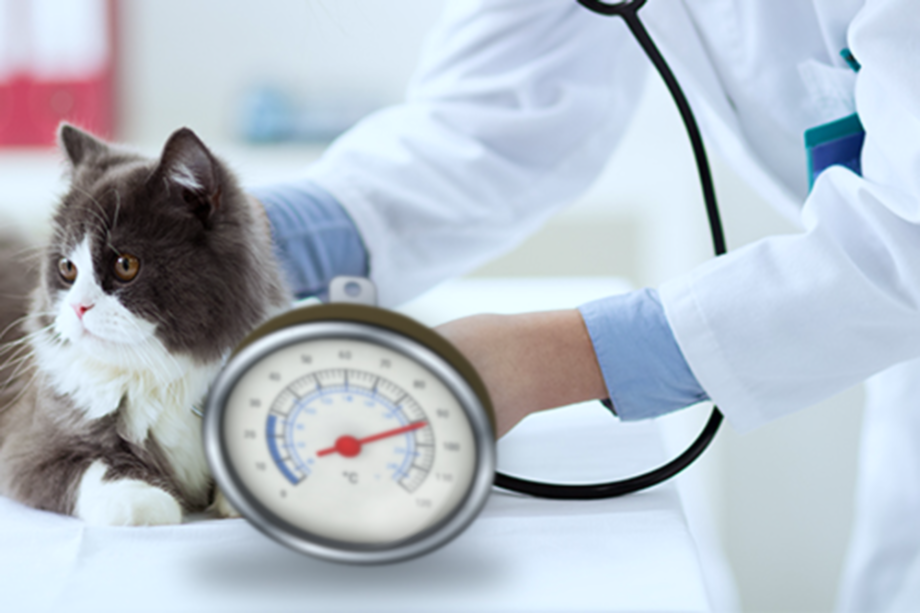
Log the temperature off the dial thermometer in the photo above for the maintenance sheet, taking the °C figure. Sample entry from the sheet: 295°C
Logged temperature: 90°C
